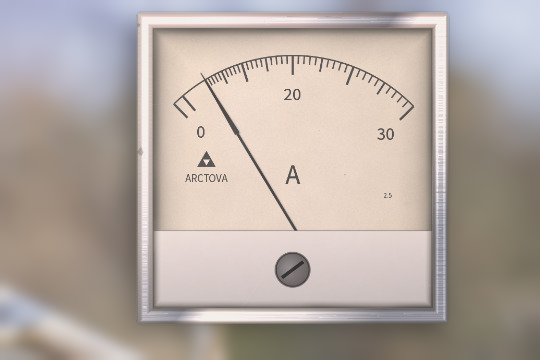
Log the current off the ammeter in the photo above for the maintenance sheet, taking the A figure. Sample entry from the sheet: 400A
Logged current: 10A
